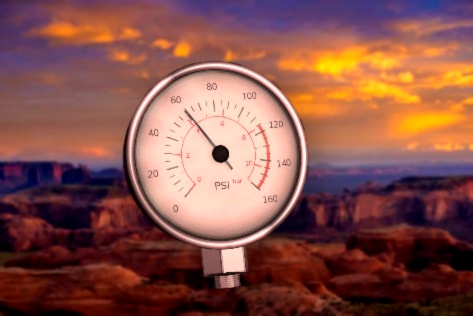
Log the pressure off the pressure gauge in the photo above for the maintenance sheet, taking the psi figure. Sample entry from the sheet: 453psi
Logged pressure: 60psi
